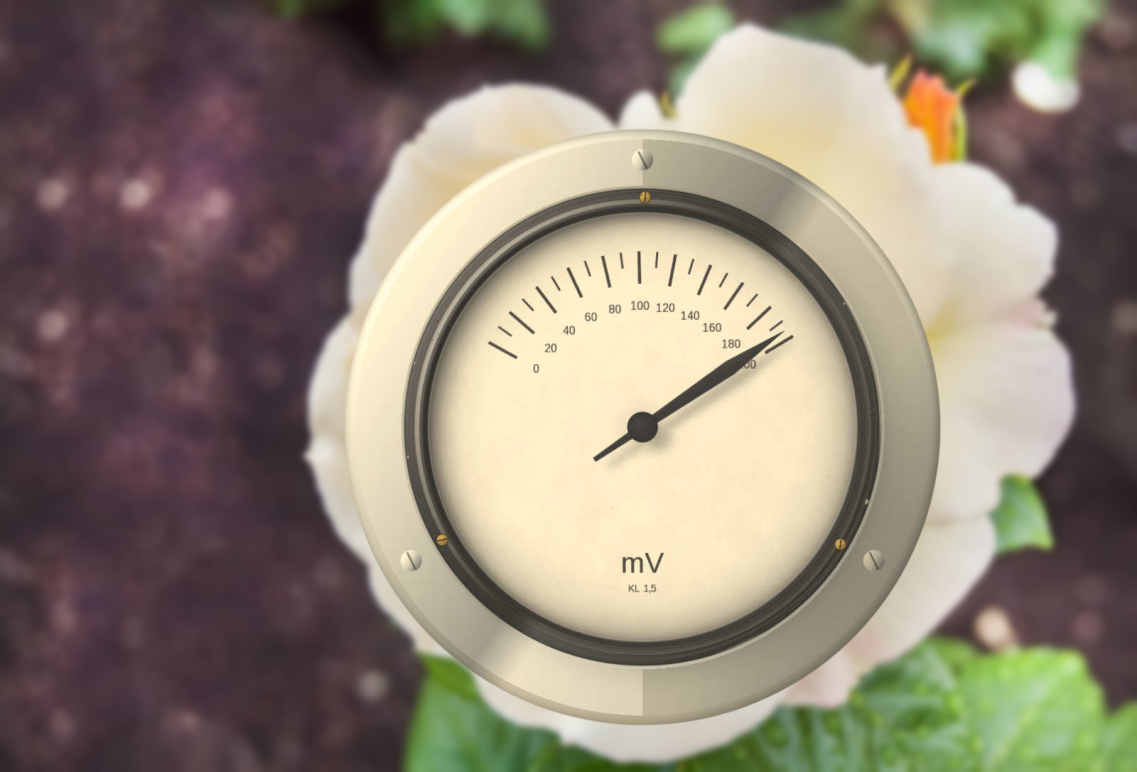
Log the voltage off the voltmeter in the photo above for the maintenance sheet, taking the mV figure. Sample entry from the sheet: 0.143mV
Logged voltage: 195mV
